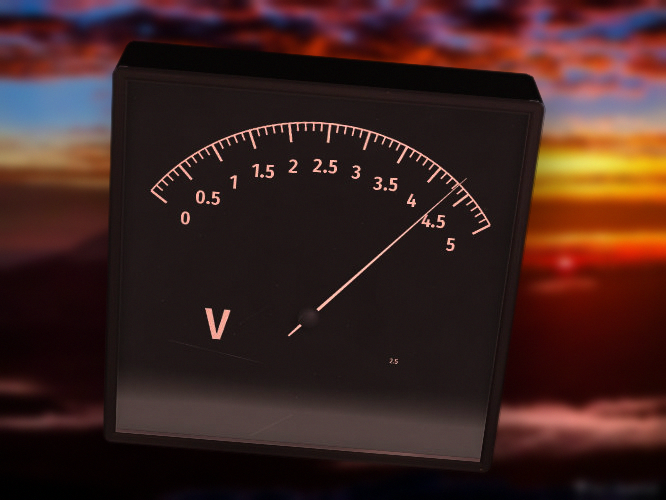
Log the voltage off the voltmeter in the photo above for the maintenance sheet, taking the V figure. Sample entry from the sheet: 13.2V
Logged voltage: 4.3V
